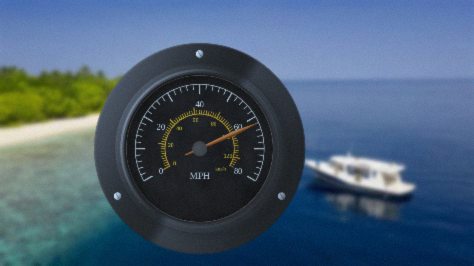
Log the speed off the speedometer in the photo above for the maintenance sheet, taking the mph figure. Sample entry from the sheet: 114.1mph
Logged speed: 62mph
